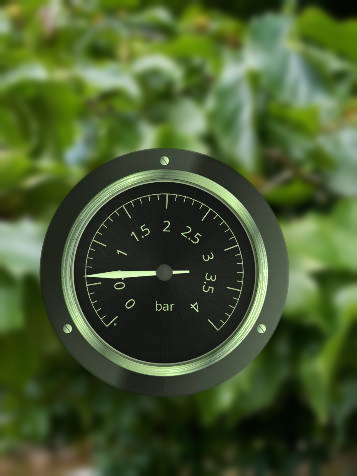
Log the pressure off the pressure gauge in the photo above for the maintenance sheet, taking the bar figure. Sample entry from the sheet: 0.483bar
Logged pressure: 0.6bar
